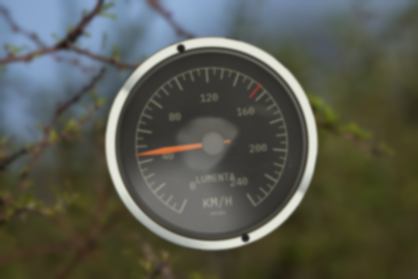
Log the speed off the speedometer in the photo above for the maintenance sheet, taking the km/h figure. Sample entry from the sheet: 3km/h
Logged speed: 45km/h
